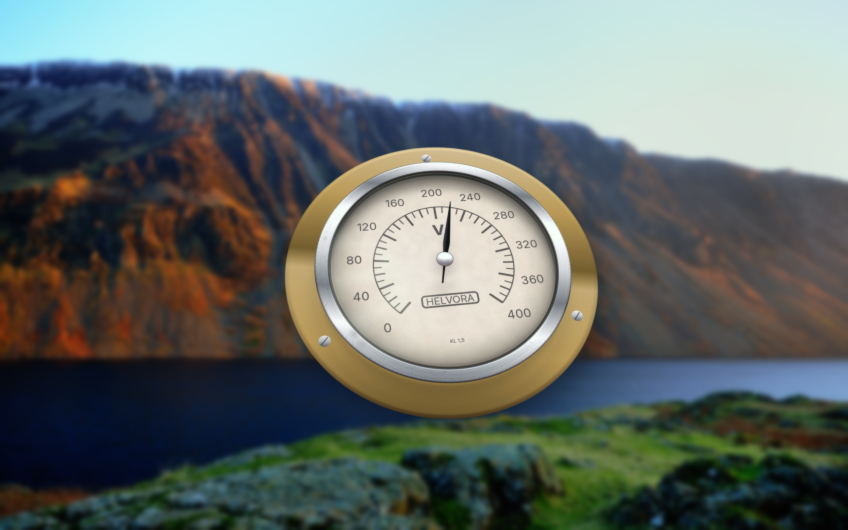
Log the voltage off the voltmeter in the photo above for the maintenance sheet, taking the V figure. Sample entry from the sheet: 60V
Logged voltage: 220V
